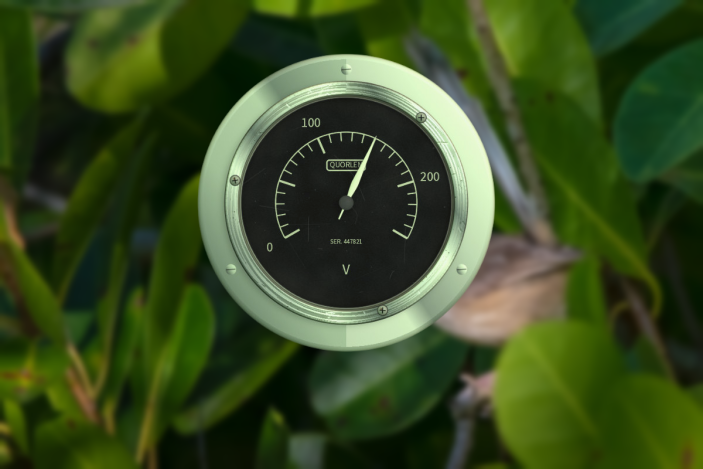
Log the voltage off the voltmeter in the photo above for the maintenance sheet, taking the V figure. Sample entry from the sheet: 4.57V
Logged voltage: 150V
